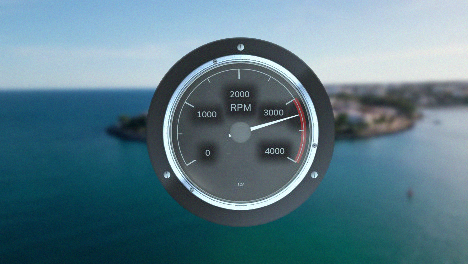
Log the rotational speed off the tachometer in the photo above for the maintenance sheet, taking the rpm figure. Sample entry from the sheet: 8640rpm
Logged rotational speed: 3250rpm
